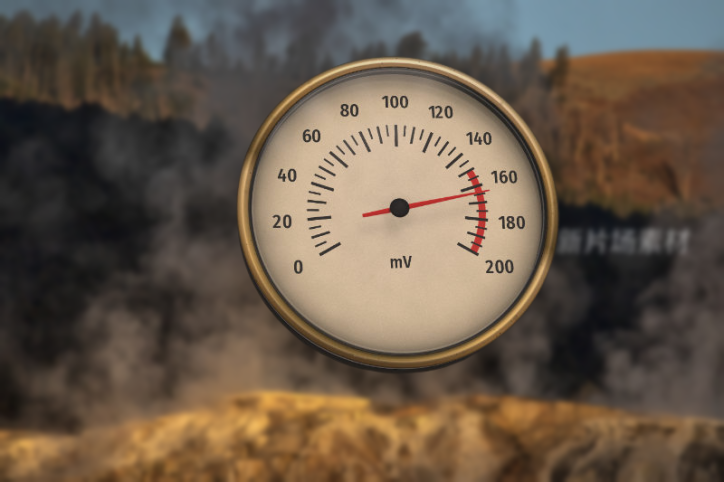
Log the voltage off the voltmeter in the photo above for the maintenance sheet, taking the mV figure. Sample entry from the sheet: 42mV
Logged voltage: 165mV
